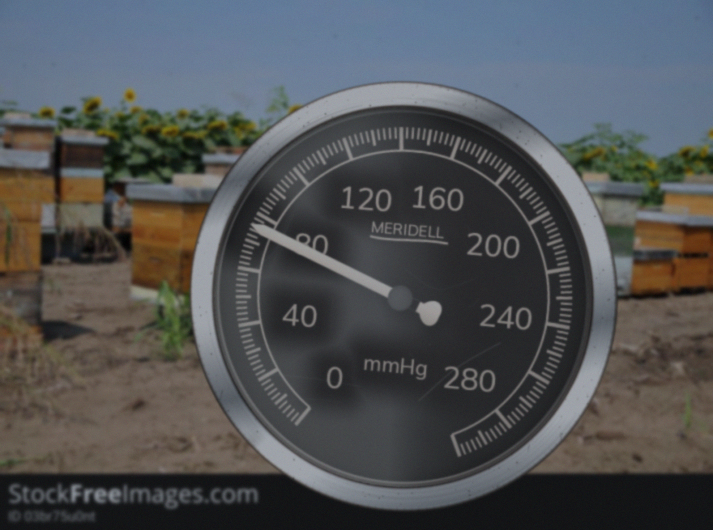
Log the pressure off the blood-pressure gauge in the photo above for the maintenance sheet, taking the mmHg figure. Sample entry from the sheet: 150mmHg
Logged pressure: 76mmHg
